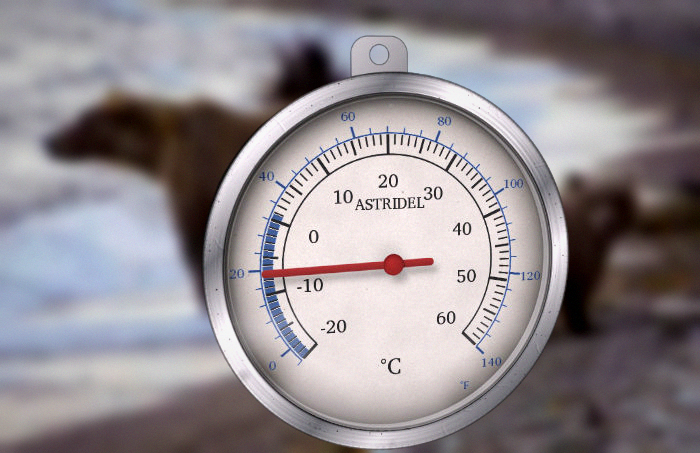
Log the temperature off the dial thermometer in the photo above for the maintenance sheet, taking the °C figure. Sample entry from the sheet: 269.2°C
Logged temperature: -7°C
